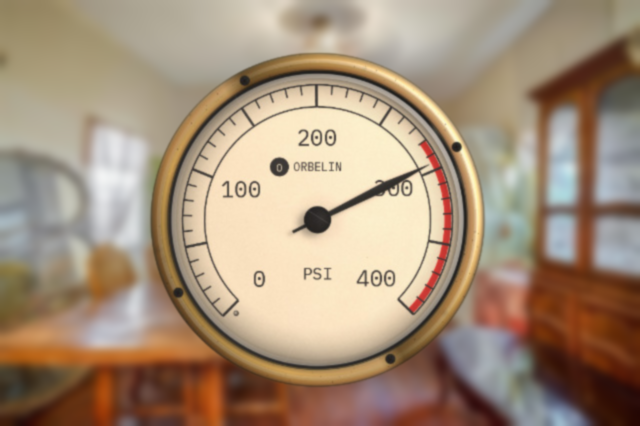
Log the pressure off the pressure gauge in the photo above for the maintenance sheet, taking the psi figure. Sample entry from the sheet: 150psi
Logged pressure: 295psi
